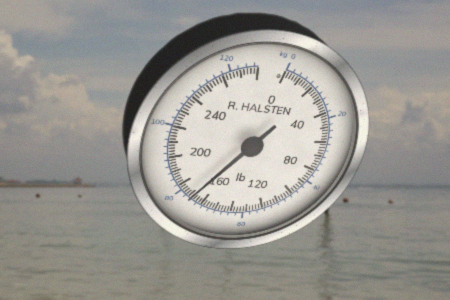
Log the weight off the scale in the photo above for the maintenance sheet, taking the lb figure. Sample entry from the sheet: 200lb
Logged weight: 170lb
